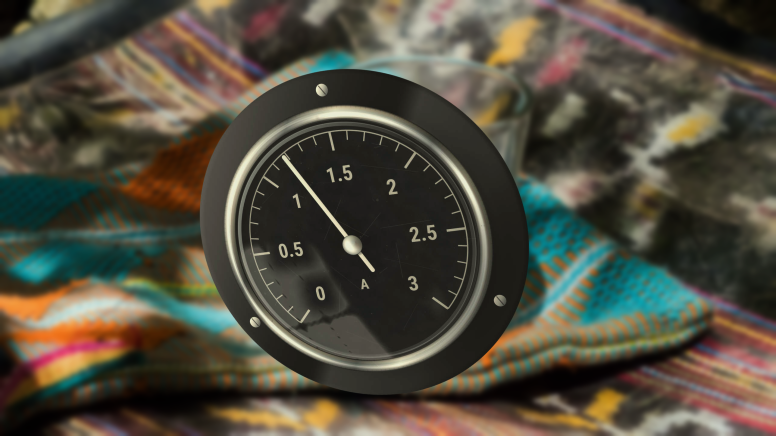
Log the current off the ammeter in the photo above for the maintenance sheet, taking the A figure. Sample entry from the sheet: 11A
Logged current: 1.2A
